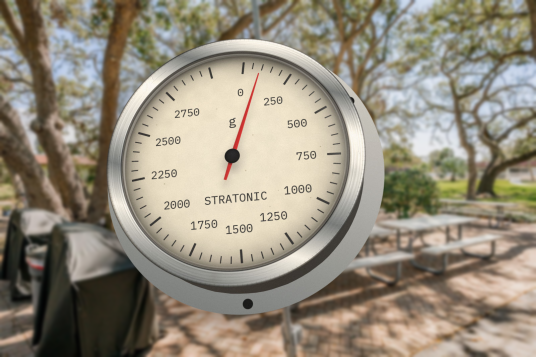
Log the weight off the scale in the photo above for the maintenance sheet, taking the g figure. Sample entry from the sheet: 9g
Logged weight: 100g
